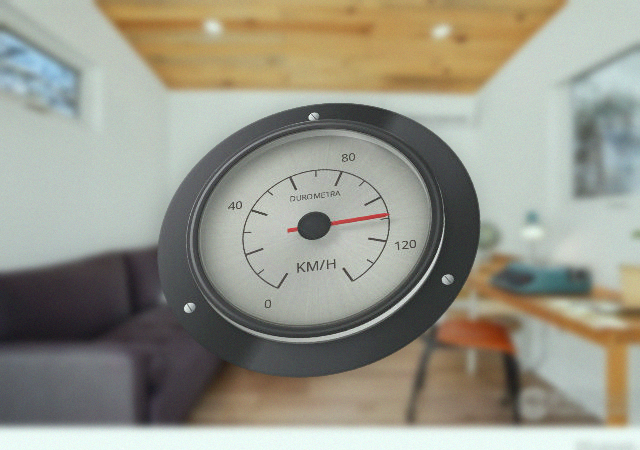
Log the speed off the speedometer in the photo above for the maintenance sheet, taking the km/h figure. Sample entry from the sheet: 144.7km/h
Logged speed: 110km/h
